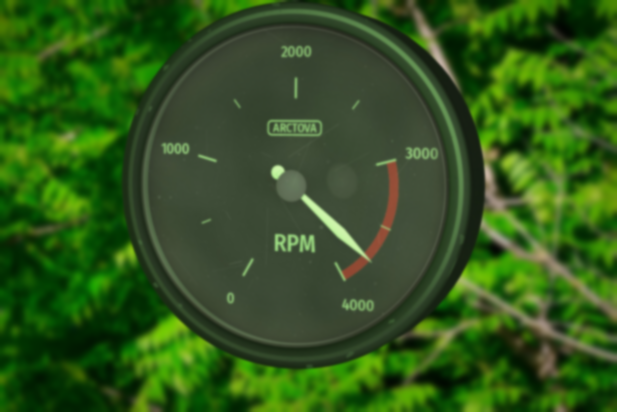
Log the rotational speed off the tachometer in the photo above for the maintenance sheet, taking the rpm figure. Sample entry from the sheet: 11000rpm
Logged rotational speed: 3750rpm
